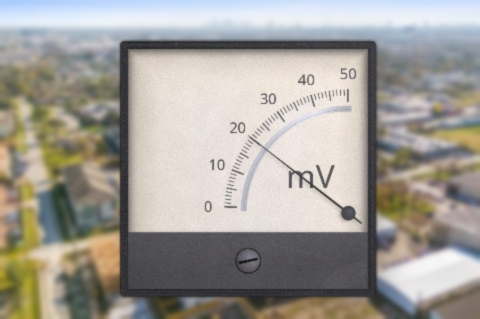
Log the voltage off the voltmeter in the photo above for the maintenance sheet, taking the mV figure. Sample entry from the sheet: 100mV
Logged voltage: 20mV
